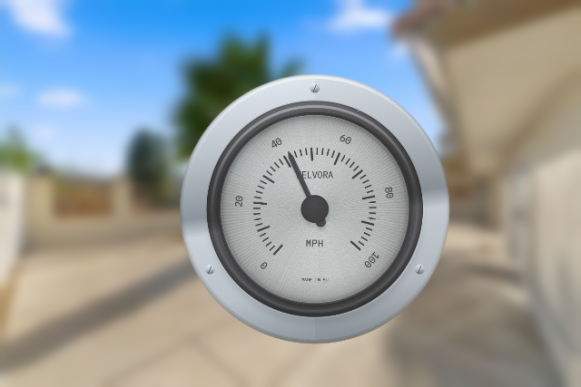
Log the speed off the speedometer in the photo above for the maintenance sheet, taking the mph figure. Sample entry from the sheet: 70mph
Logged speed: 42mph
